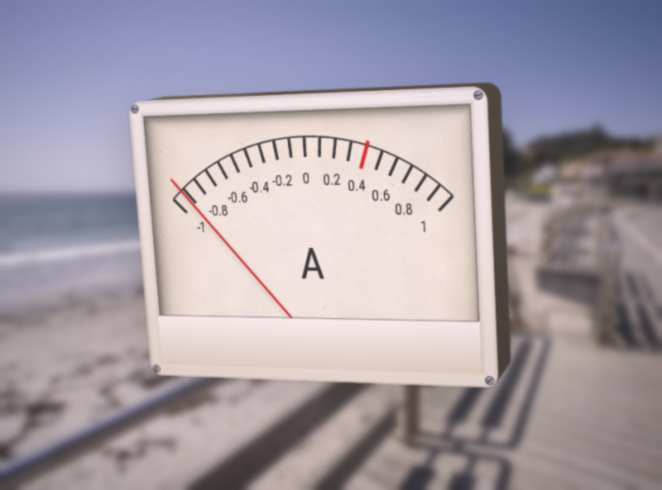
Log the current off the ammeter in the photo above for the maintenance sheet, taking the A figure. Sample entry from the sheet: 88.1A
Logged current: -0.9A
